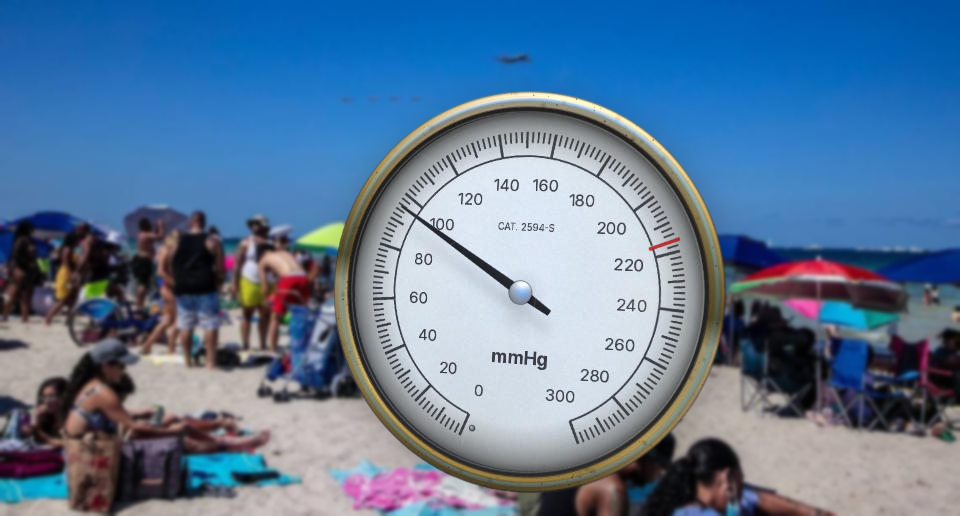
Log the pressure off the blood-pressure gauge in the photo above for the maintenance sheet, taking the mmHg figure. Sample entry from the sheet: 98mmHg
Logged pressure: 96mmHg
